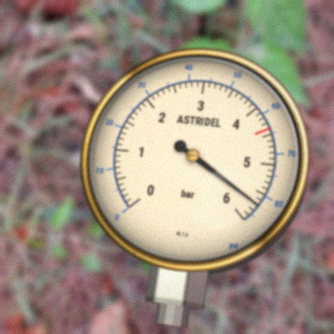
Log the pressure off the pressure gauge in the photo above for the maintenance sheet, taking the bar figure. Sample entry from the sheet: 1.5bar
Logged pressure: 5.7bar
